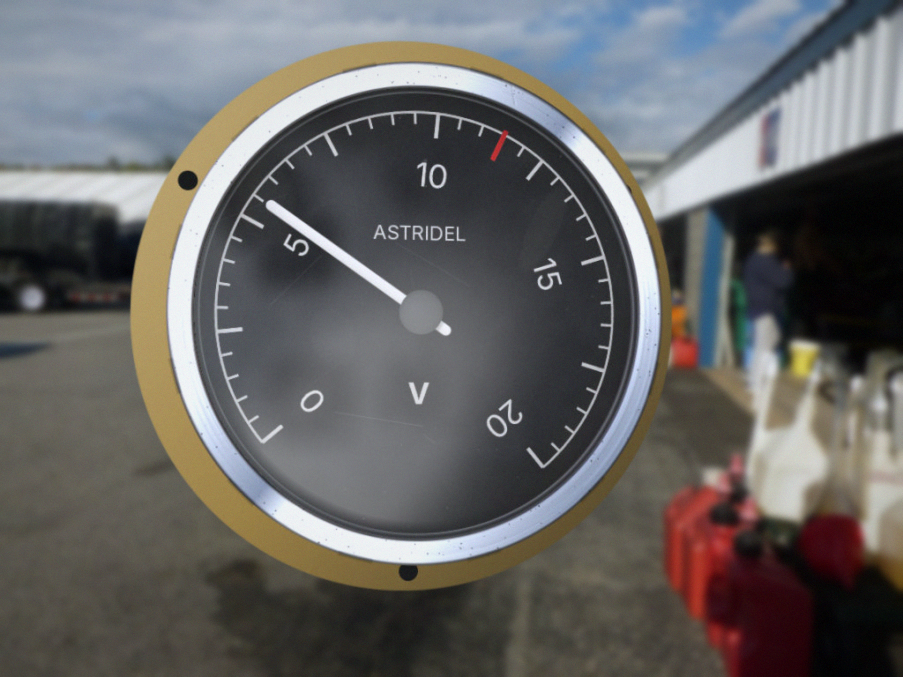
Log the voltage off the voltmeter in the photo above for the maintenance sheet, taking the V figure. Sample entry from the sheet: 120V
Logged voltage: 5.5V
